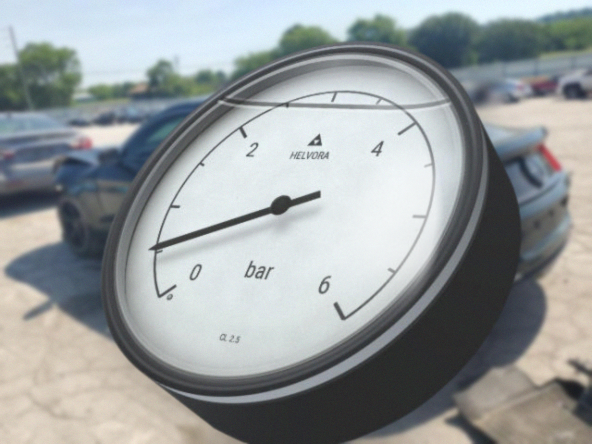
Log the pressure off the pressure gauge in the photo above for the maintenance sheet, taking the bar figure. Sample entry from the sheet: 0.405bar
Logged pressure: 0.5bar
